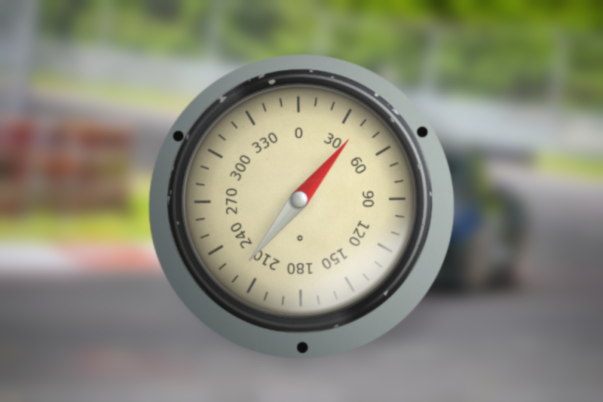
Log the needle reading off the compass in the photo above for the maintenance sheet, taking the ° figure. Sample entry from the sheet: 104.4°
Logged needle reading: 40°
